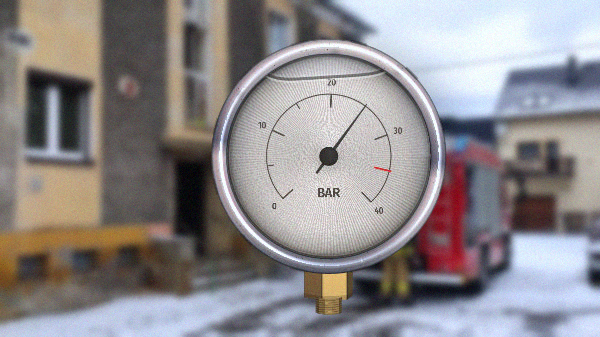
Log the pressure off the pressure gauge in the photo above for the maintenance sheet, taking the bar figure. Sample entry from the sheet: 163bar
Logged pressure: 25bar
